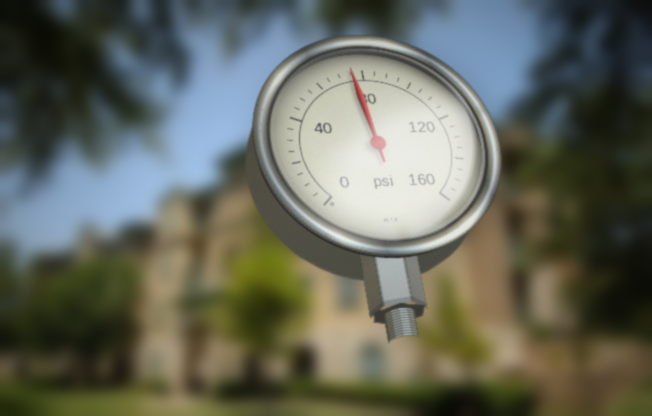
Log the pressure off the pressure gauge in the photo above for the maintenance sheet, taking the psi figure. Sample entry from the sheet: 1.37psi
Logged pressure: 75psi
